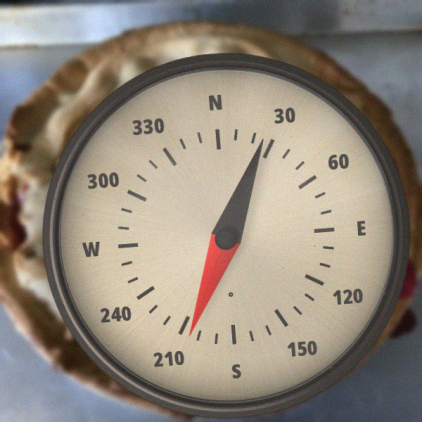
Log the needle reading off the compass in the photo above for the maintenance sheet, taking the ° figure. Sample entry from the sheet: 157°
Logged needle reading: 205°
